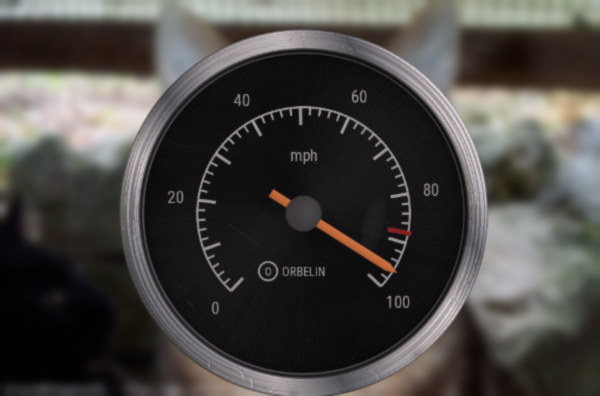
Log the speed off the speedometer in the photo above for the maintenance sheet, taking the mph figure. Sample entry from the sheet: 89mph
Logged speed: 96mph
